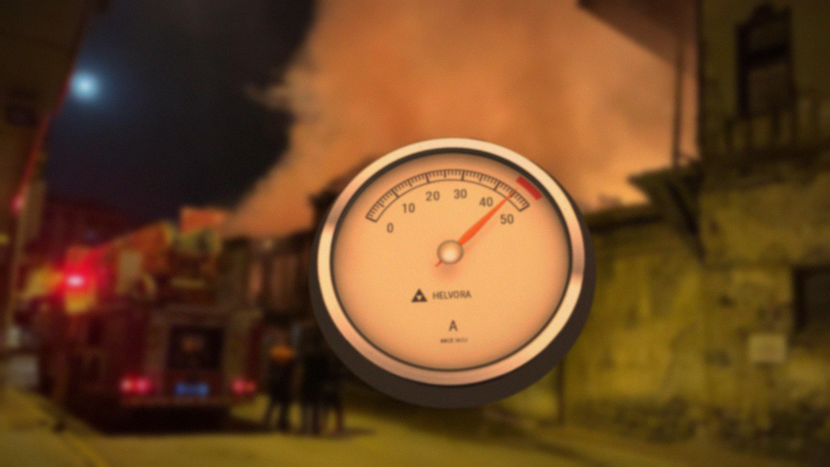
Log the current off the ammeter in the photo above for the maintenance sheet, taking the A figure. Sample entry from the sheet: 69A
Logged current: 45A
